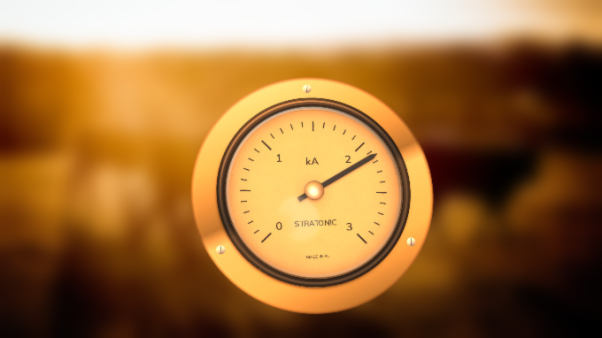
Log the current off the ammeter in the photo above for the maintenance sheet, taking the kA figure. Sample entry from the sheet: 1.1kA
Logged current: 2.15kA
